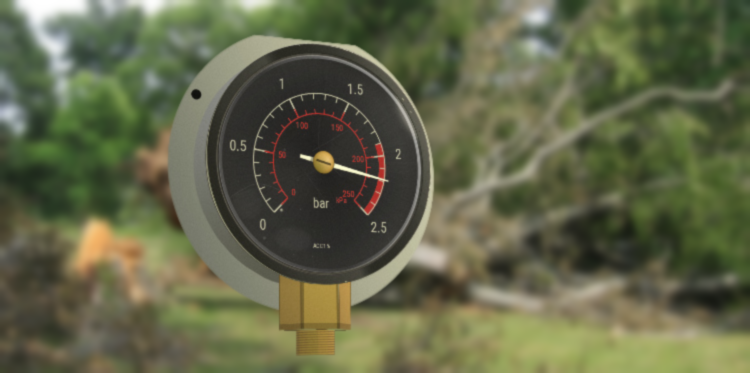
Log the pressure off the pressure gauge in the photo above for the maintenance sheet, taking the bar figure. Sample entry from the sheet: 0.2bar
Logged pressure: 2.2bar
